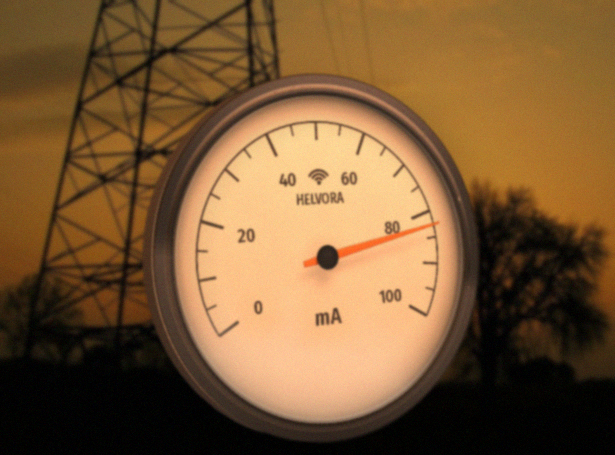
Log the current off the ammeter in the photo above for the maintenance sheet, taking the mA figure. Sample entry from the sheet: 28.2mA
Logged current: 82.5mA
